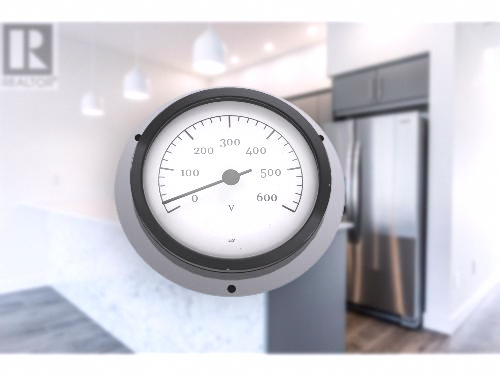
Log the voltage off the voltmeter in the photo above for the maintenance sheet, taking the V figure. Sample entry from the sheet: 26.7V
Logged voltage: 20V
